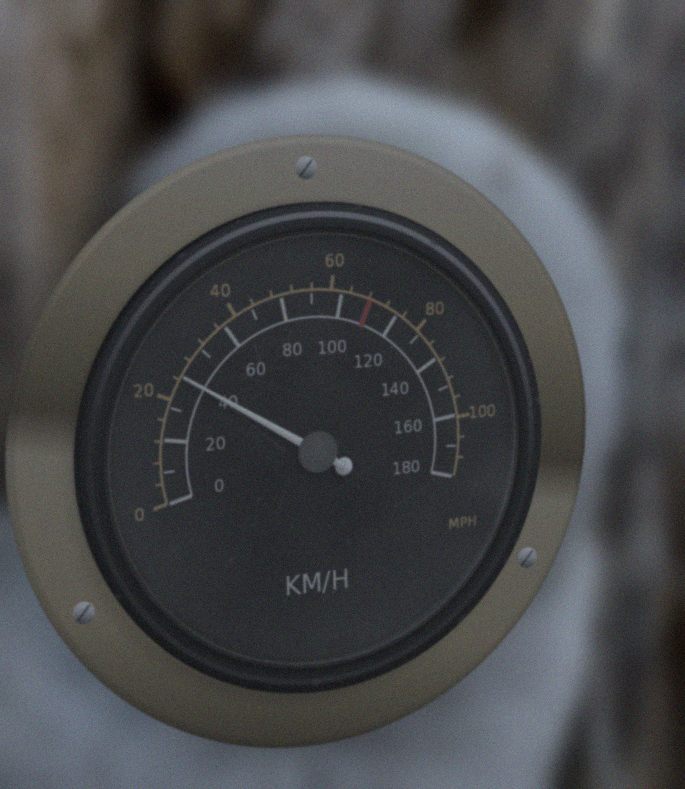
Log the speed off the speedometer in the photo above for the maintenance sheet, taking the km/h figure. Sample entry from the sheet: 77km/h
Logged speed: 40km/h
